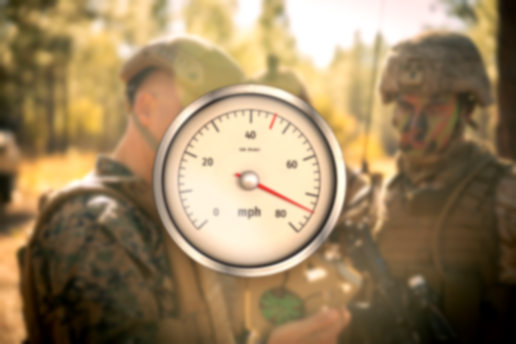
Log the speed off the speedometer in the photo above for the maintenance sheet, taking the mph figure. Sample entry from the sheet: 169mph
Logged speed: 74mph
